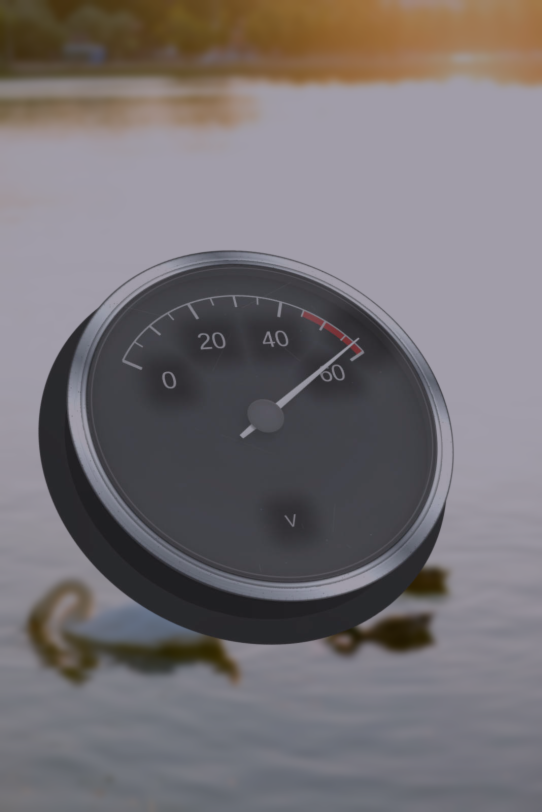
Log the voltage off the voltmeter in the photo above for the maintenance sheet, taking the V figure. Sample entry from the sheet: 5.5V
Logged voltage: 57.5V
